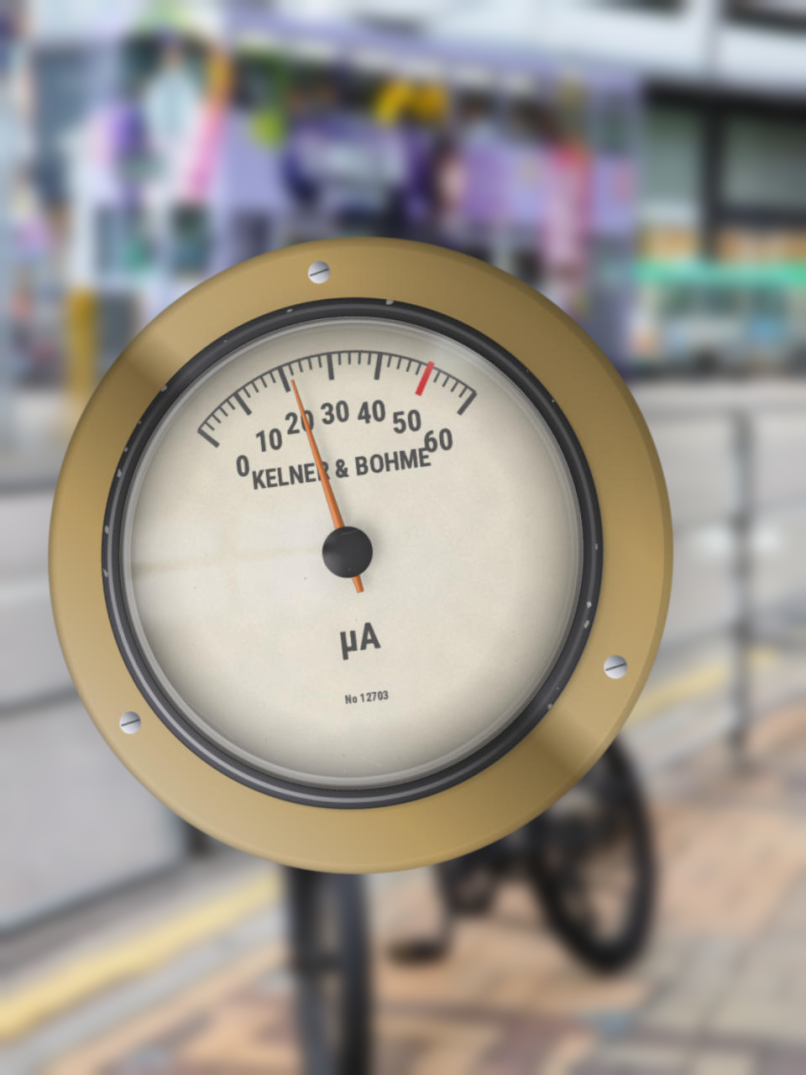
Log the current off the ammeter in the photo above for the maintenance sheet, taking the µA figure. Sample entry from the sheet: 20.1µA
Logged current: 22µA
